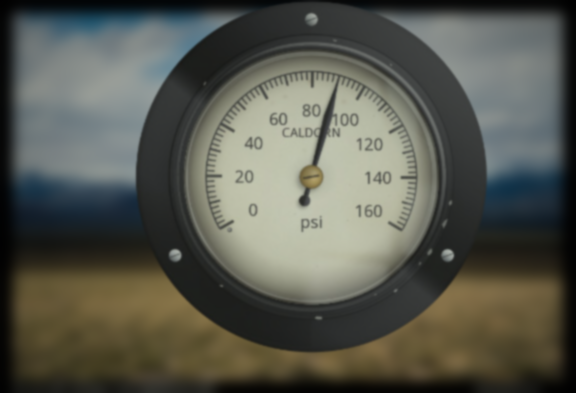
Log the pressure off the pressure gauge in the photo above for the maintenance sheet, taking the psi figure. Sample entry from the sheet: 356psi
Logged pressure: 90psi
